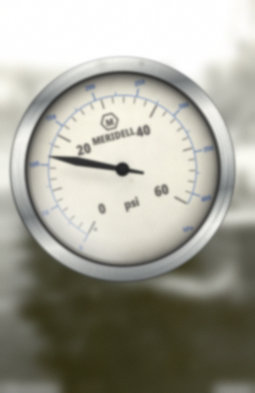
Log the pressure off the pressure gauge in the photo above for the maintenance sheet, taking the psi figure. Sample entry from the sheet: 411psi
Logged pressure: 16psi
